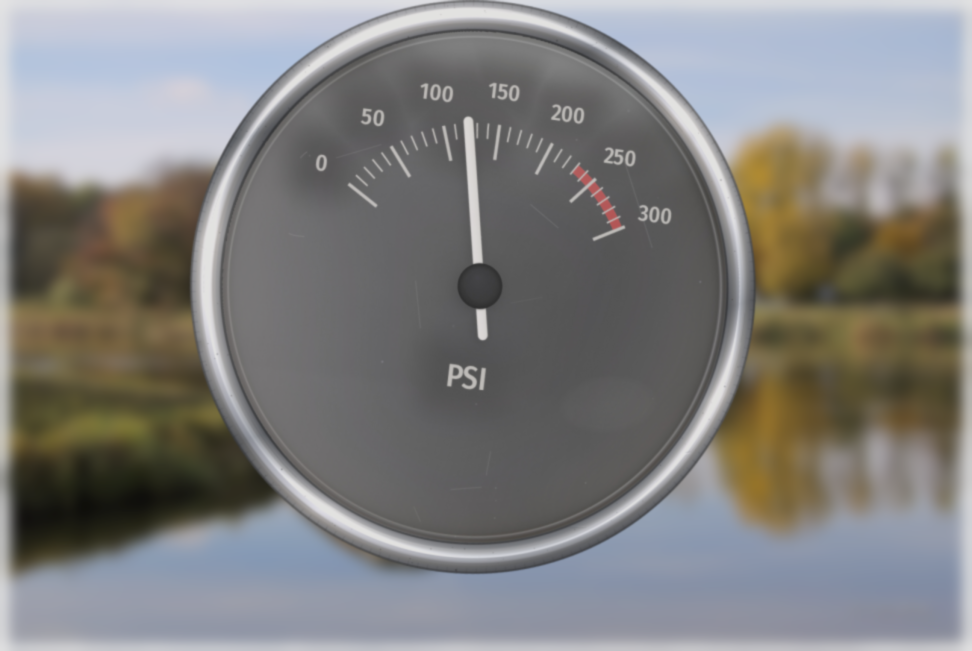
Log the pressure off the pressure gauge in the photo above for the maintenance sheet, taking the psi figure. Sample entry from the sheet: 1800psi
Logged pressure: 120psi
